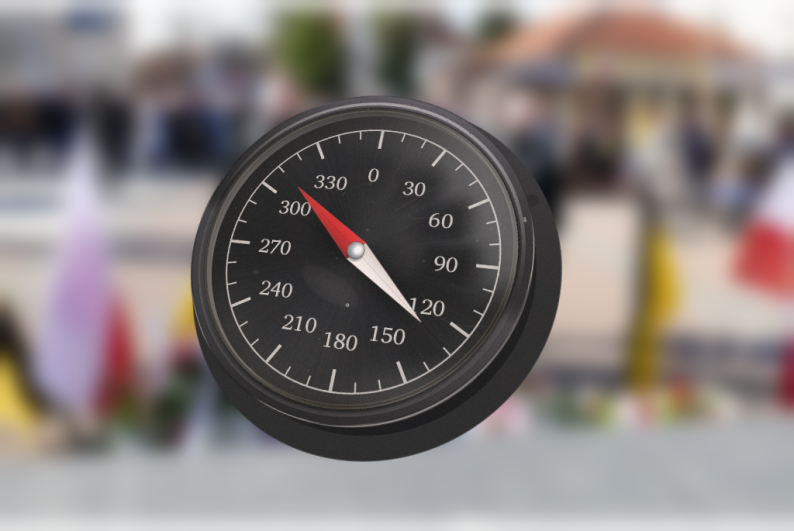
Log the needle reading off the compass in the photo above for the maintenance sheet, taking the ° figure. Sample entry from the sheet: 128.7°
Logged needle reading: 310°
